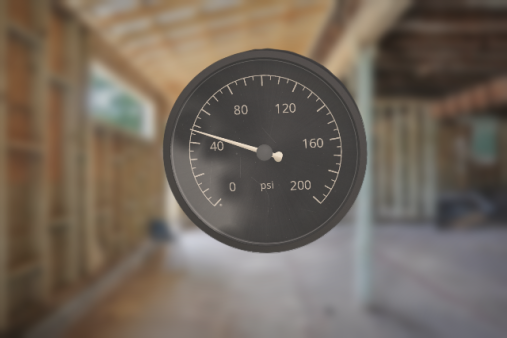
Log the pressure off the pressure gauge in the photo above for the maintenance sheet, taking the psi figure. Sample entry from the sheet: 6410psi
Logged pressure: 47.5psi
